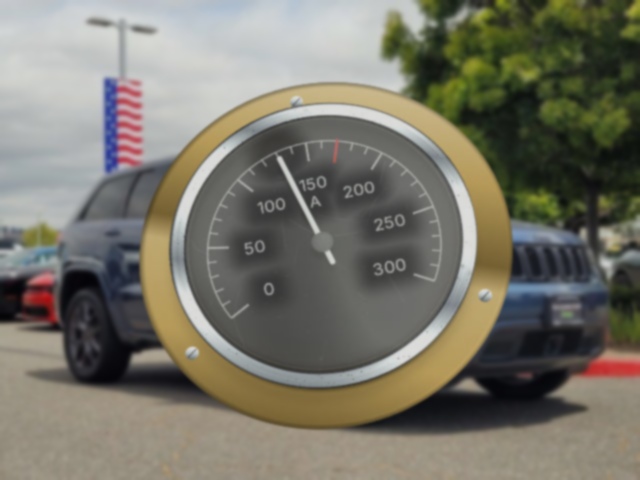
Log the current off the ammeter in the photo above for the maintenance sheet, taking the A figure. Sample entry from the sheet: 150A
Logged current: 130A
